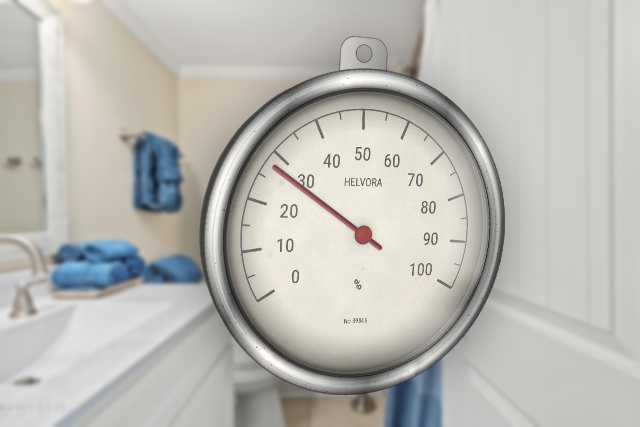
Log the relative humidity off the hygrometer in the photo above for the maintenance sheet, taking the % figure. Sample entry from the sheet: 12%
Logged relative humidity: 27.5%
